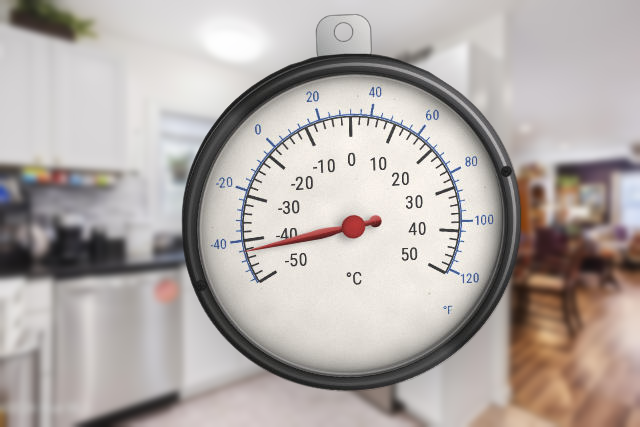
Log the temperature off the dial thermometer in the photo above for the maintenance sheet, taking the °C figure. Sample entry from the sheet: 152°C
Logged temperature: -42°C
